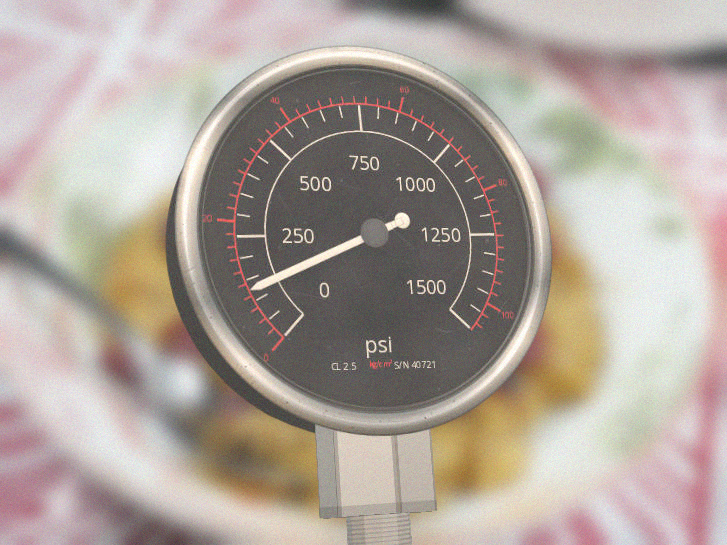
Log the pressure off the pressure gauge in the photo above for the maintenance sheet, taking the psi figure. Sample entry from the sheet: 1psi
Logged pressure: 125psi
